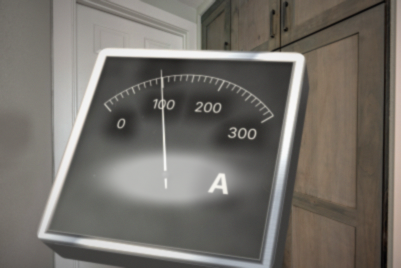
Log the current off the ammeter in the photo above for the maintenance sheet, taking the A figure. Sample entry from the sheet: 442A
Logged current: 100A
